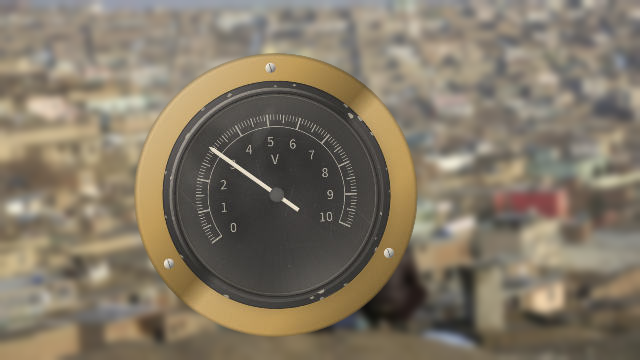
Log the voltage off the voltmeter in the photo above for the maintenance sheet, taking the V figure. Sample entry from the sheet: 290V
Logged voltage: 3V
